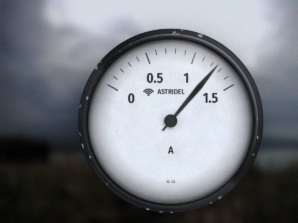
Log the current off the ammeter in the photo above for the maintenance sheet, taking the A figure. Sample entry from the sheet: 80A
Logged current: 1.25A
